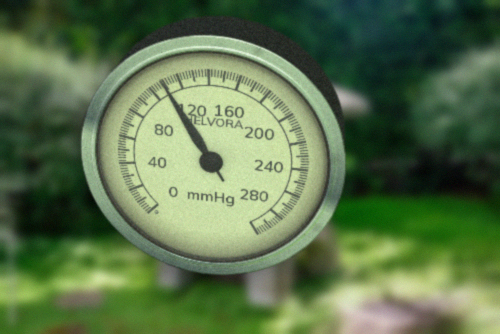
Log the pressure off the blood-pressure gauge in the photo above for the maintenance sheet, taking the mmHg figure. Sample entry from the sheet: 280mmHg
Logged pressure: 110mmHg
